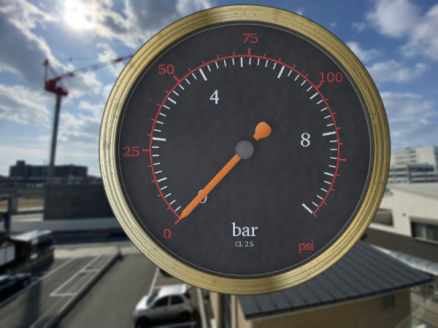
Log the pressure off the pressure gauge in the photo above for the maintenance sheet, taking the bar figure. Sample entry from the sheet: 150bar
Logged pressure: 0bar
